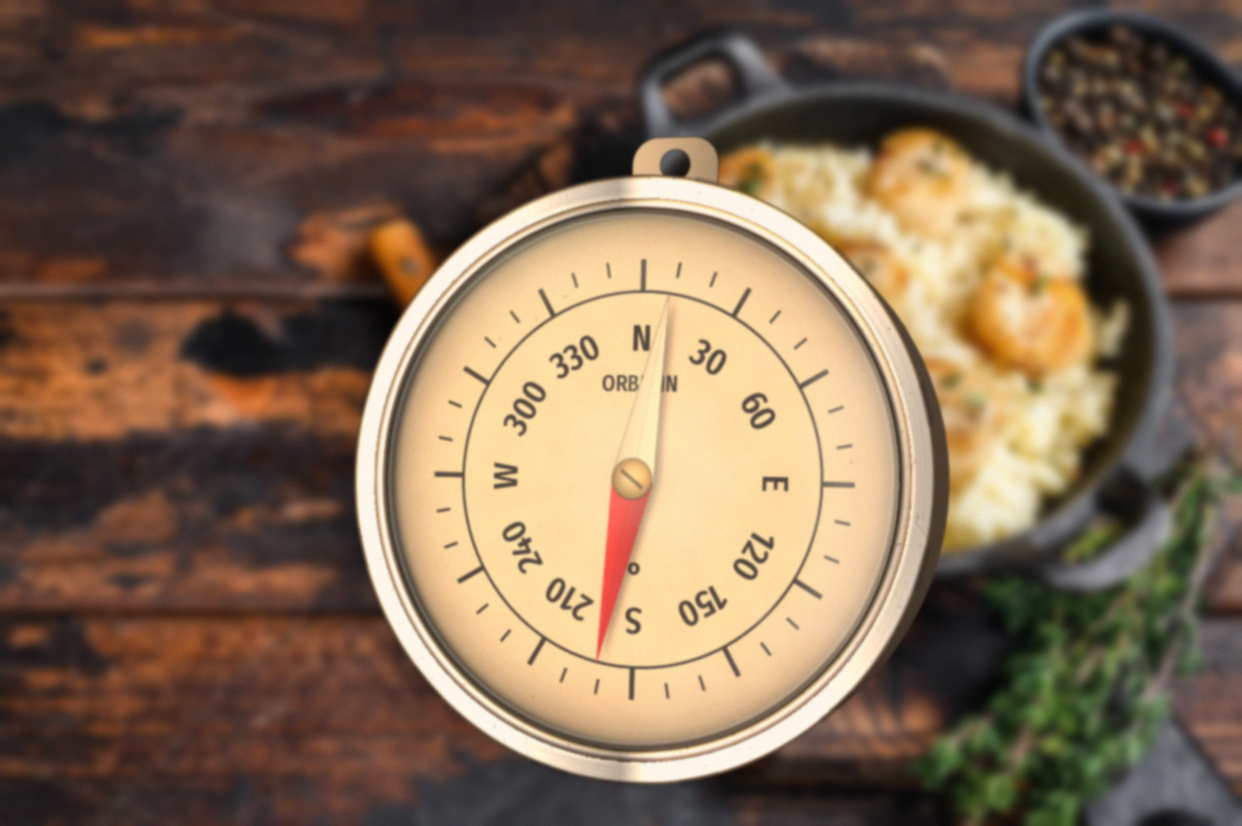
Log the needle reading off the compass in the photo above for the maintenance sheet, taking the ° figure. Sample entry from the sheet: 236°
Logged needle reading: 190°
